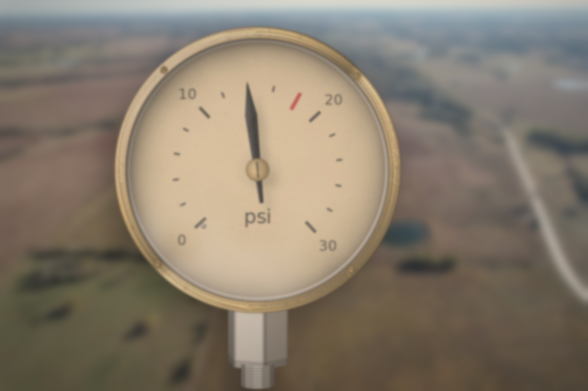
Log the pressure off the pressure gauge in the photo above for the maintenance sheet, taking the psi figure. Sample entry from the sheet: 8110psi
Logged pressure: 14psi
